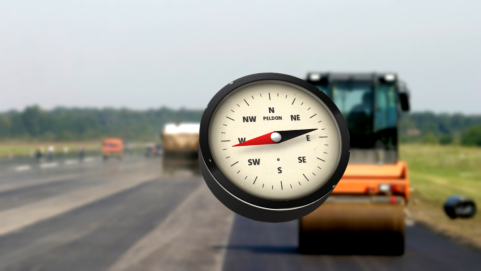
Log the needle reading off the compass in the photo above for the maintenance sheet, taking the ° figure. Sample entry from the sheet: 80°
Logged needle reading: 260°
